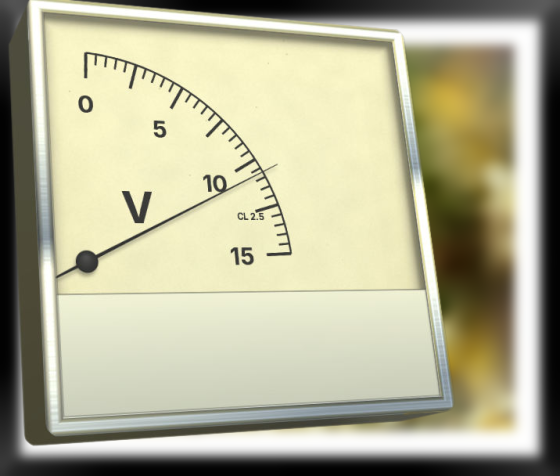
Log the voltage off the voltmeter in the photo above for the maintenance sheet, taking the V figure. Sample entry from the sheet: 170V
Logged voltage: 10.75V
